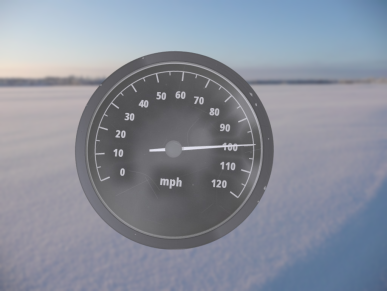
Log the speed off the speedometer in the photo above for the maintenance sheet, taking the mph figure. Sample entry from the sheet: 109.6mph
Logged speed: 100mph
